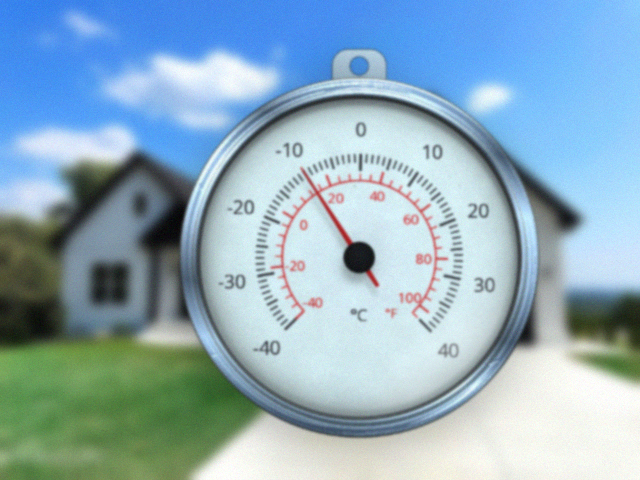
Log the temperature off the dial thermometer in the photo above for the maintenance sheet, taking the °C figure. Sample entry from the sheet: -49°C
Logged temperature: -10°C
